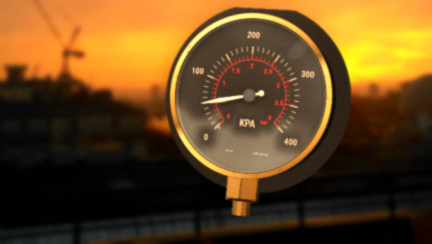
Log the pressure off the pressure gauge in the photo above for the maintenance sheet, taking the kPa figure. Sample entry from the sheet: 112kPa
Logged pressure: 50kPa
